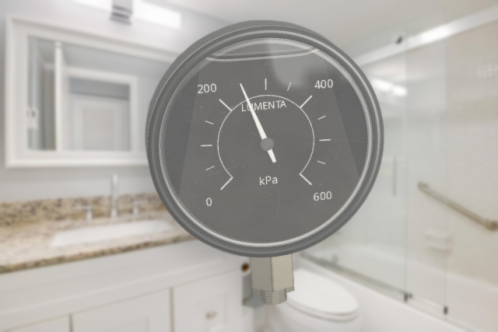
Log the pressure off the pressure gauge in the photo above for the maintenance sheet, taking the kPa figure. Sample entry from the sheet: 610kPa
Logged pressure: 250kPa
